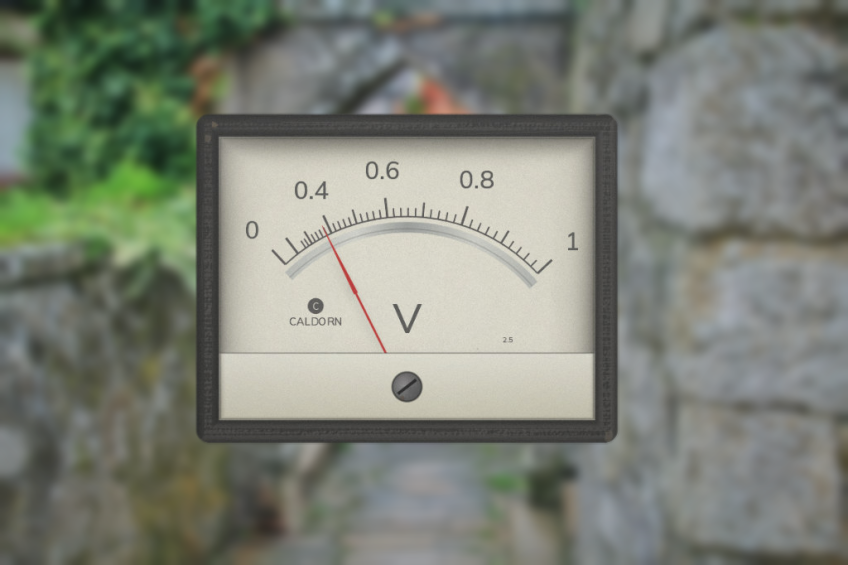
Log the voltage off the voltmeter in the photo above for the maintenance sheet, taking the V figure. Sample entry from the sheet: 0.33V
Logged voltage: 0.38V
